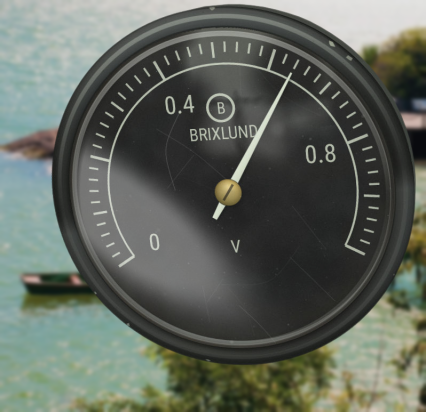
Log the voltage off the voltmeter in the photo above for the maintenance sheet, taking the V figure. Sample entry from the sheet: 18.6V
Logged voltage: 0.64V
